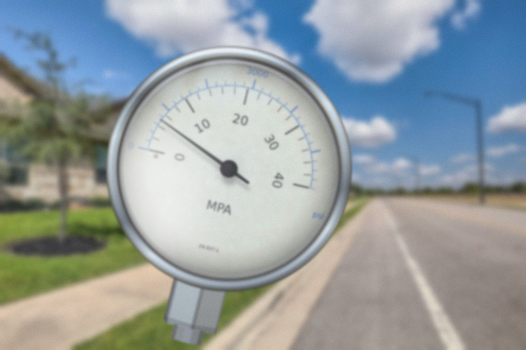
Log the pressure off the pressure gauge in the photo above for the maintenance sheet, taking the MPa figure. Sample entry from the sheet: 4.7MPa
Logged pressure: 5MPa
